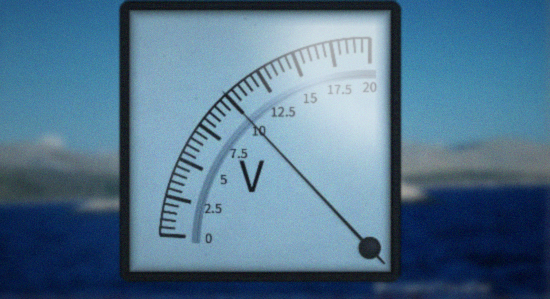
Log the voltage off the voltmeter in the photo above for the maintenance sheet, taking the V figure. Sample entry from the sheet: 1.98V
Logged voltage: 10V
